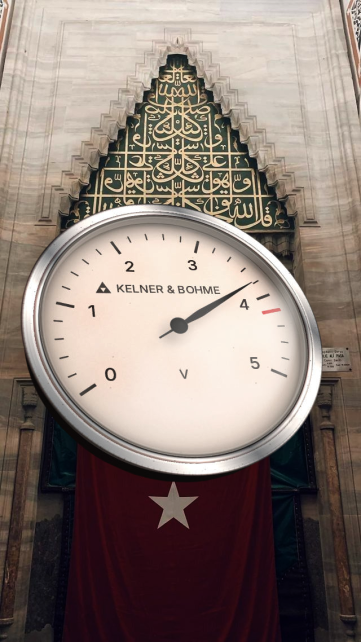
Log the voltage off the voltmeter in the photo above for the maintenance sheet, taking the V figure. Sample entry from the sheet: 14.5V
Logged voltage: 3.8V
